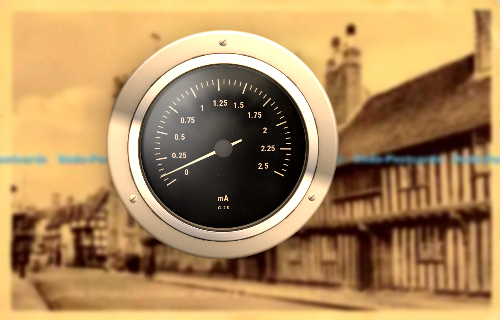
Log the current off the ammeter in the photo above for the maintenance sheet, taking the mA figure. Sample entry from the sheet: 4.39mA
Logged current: 0.1mA
